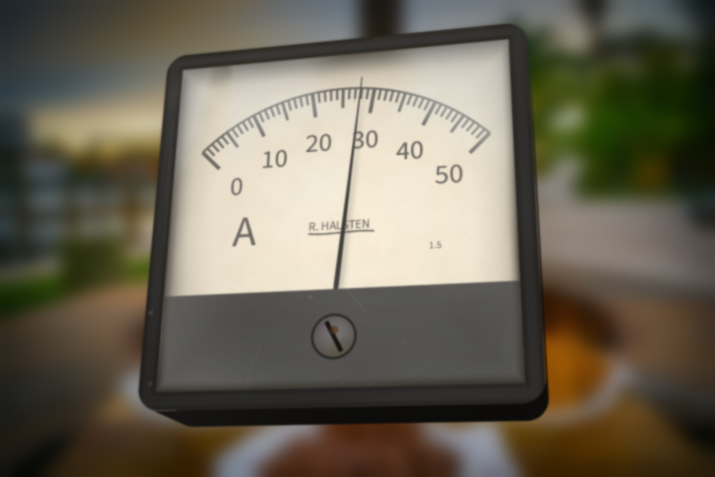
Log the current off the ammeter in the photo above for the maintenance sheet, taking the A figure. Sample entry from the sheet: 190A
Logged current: 28A
